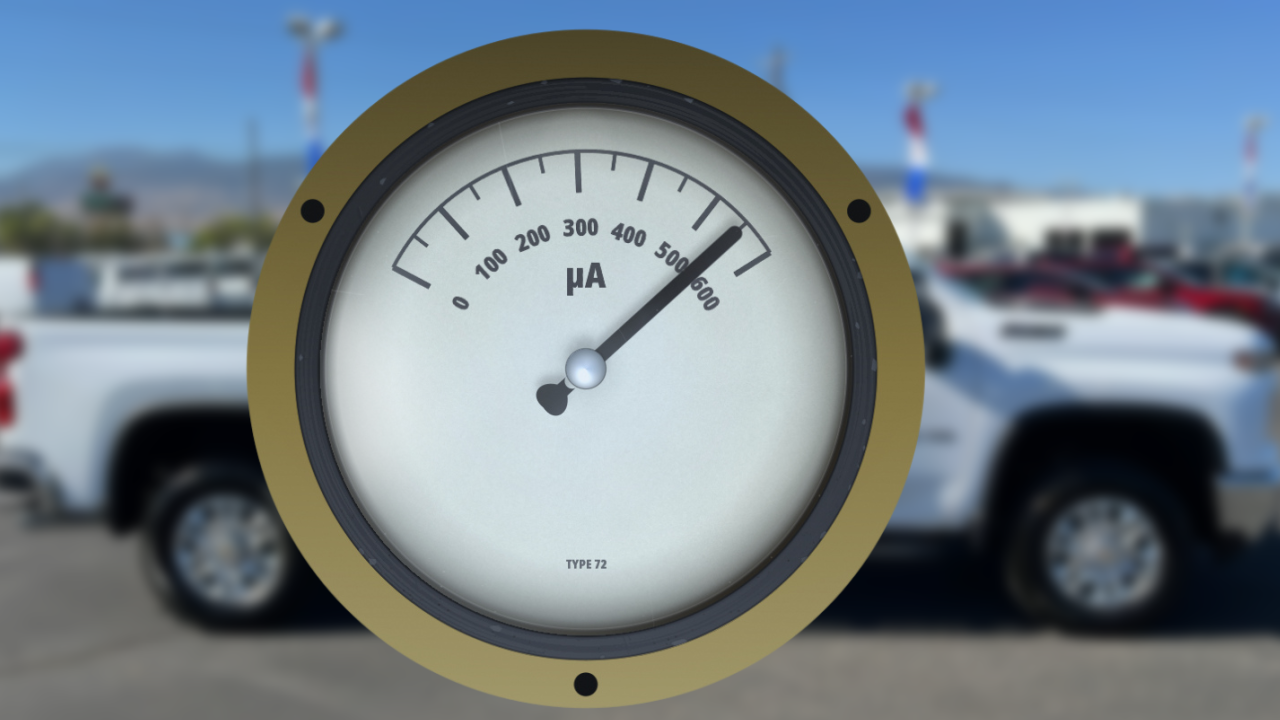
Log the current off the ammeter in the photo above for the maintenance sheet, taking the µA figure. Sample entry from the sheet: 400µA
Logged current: 550µA
